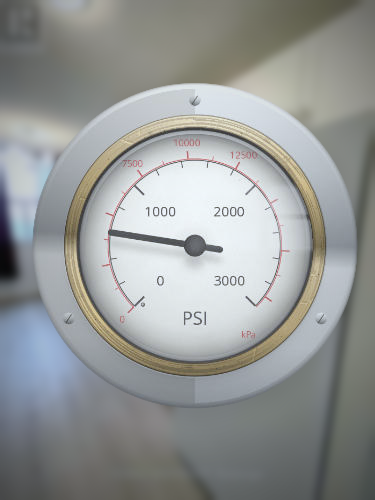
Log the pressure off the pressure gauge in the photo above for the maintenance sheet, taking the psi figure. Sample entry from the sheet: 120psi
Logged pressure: 600psi
